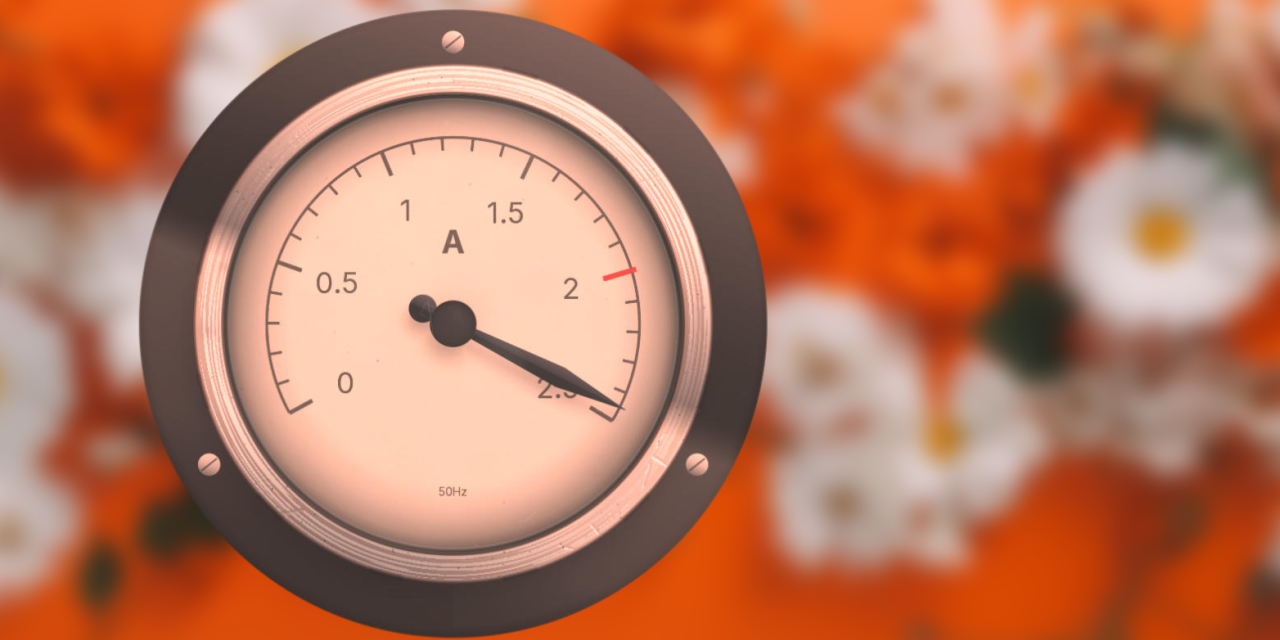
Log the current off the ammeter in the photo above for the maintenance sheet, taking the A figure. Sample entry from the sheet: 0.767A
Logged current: 2.45A
